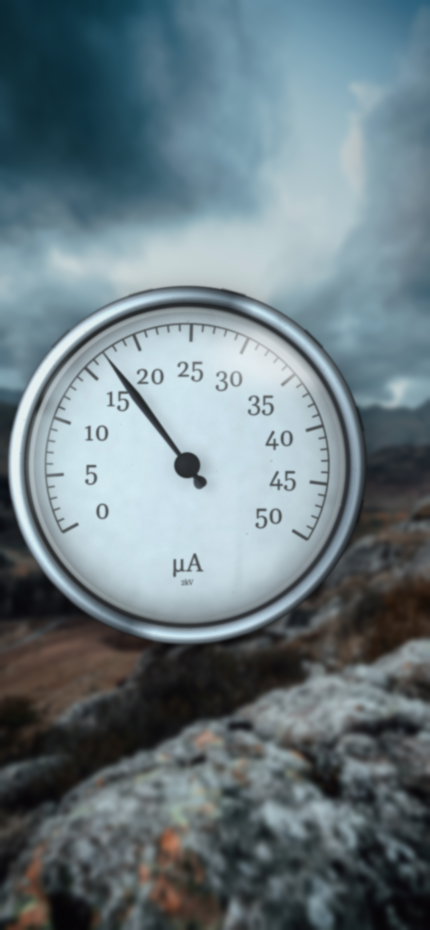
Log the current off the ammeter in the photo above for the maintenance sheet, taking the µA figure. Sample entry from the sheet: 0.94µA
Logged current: 17µA
